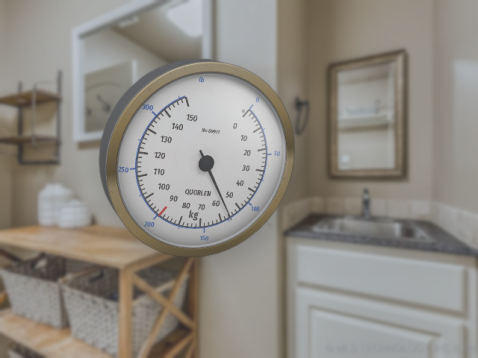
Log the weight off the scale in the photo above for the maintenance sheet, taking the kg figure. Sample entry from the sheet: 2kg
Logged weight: 56kg
